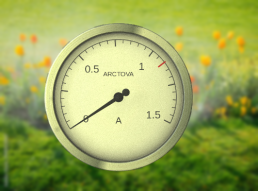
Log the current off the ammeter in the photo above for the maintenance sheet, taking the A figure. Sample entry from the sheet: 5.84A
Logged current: 0A
